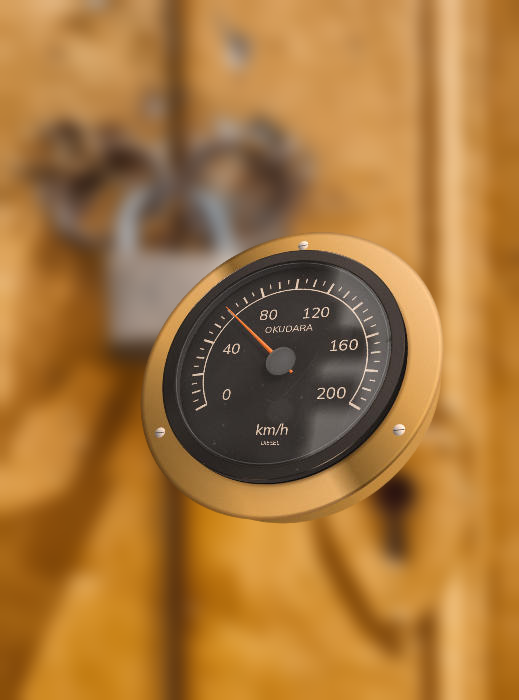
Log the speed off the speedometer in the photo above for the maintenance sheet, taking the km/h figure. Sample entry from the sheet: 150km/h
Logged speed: 60km/h
